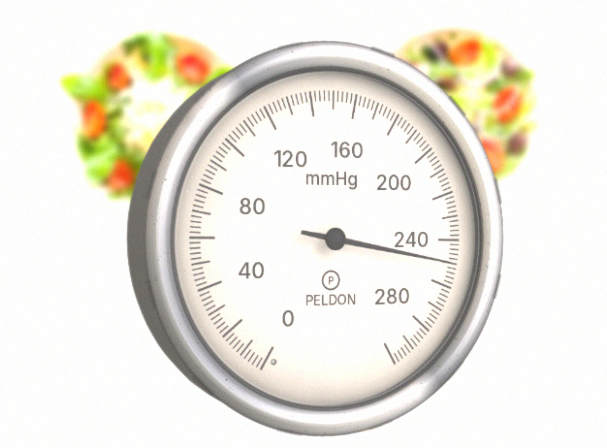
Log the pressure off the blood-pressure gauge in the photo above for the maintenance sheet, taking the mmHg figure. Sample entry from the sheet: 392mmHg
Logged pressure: 250mmHg
